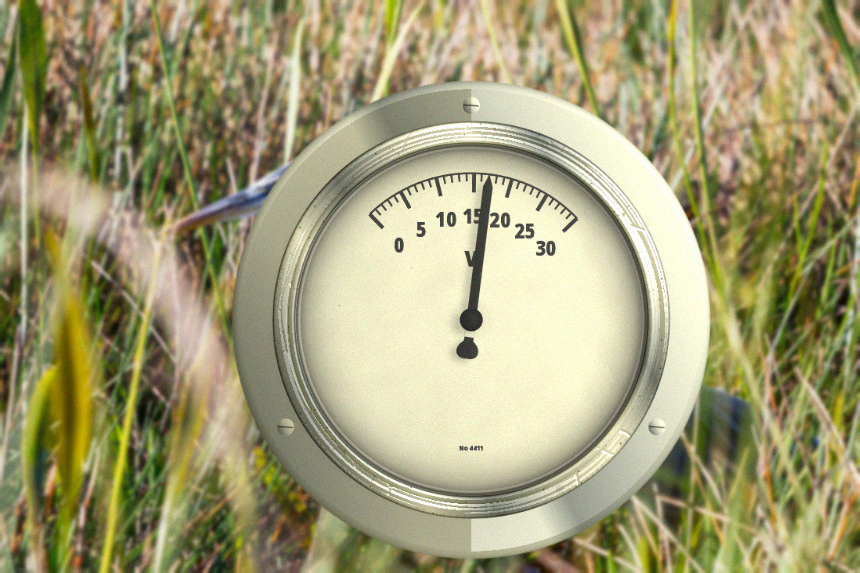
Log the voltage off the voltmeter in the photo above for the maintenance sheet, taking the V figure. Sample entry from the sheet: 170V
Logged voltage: 17V
